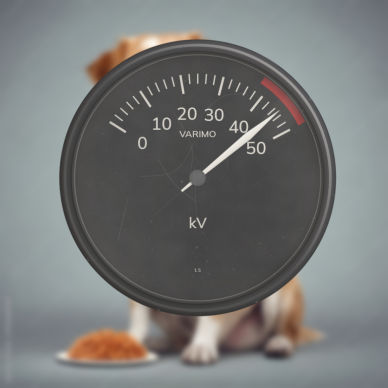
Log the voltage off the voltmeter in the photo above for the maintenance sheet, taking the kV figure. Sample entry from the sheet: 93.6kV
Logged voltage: 45kV
